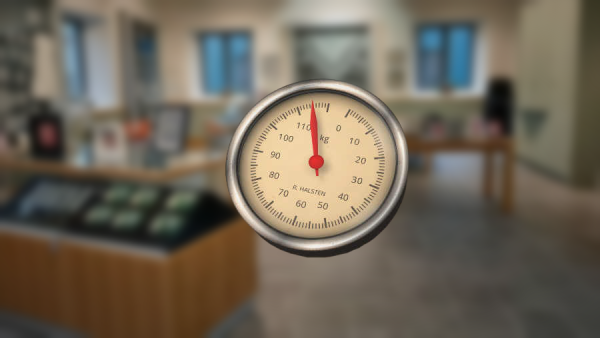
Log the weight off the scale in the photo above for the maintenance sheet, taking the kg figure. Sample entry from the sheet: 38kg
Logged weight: 115kg
